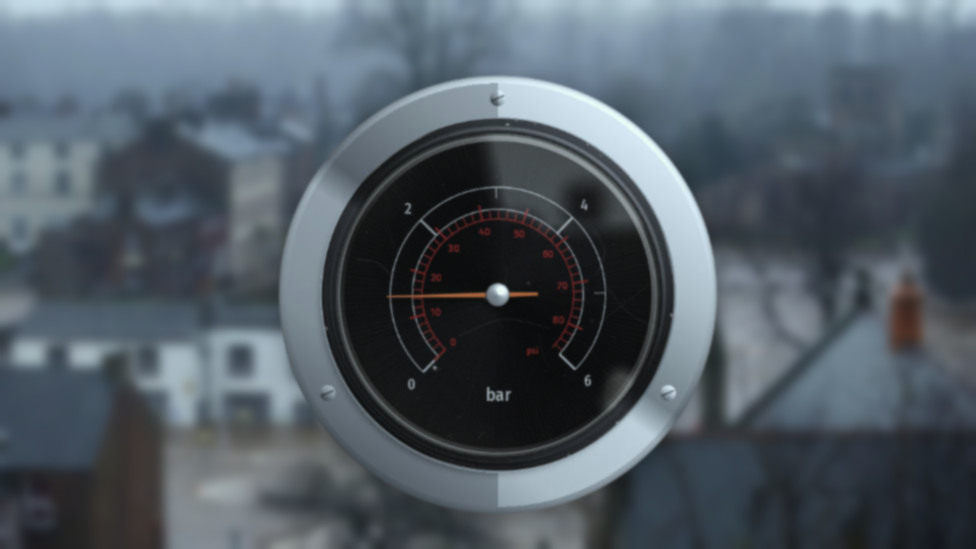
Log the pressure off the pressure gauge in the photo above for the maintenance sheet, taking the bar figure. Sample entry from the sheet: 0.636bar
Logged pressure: 1bar
